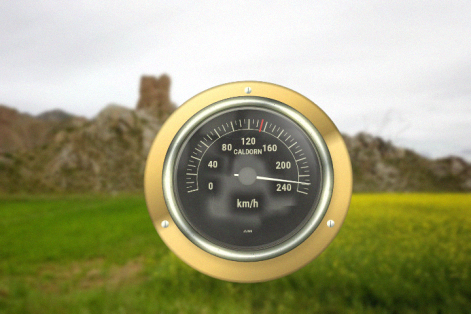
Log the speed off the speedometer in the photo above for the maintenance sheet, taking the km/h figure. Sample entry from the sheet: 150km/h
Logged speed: 230km/h
